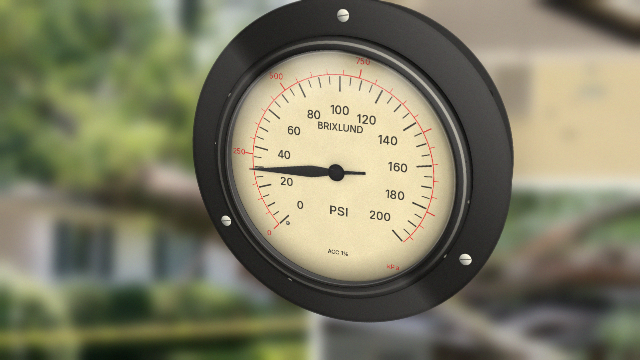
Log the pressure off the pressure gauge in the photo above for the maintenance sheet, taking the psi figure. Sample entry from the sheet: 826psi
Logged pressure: 30psi
